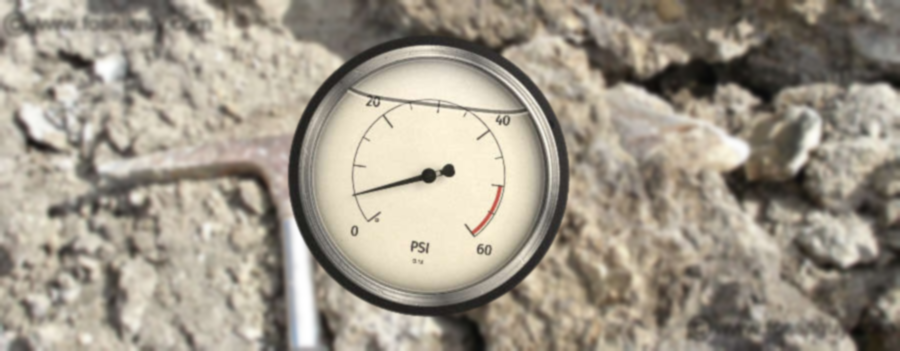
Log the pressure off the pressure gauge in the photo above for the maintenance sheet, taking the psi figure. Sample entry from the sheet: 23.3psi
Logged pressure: 5psi
